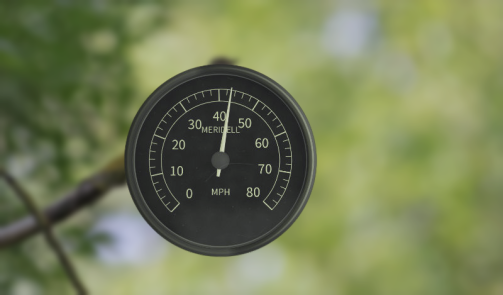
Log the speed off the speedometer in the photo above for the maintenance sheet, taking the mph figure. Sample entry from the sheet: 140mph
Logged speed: 43mph
